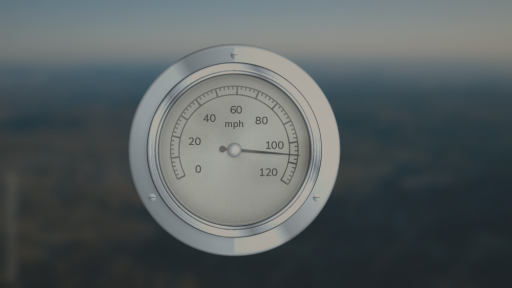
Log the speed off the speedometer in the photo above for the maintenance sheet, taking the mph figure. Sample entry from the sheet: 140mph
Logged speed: 106mph
